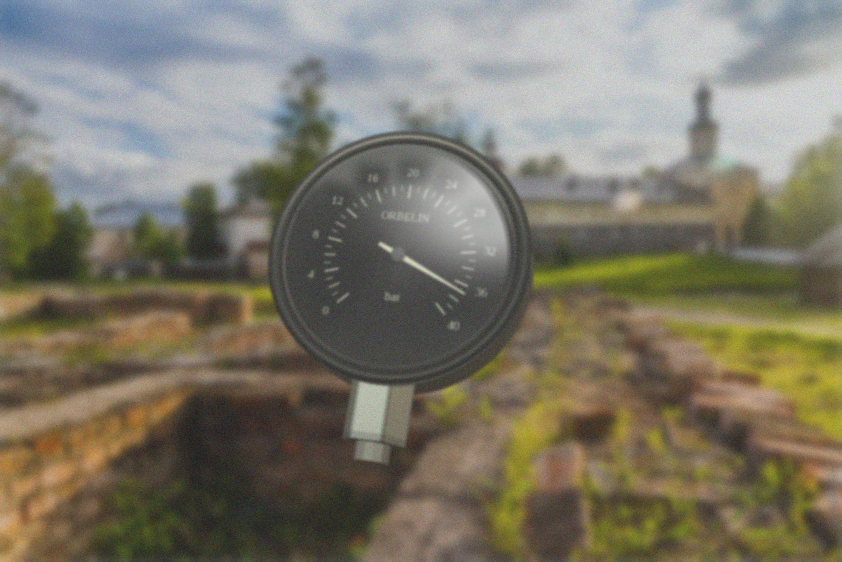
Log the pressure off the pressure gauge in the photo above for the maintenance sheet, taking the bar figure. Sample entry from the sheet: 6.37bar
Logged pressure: 37bar
